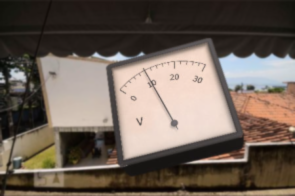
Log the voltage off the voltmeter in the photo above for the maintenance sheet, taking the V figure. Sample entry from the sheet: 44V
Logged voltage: 10V
